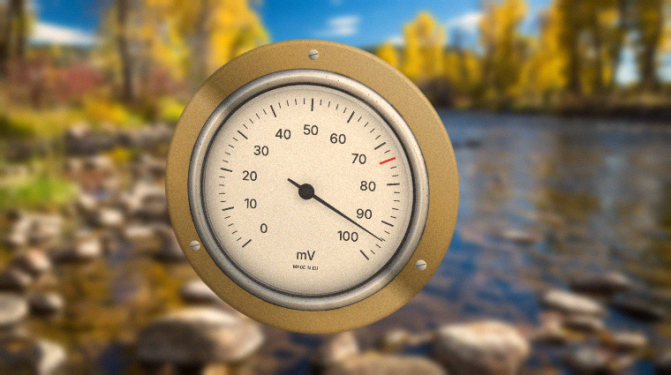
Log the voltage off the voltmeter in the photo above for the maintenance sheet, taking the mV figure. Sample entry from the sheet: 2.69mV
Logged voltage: 94mV
